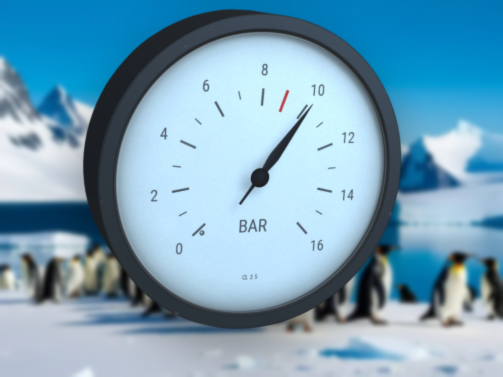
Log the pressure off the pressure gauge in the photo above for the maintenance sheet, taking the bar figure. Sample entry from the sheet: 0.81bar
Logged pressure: 10bar
